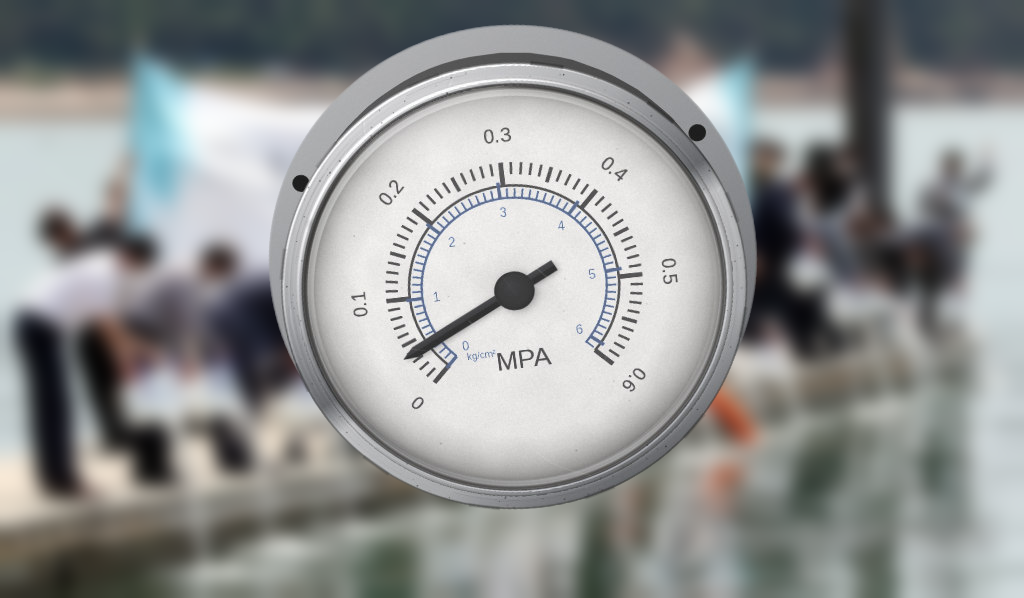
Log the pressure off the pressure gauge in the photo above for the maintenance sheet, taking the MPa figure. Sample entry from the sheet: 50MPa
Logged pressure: 0.04MPa
